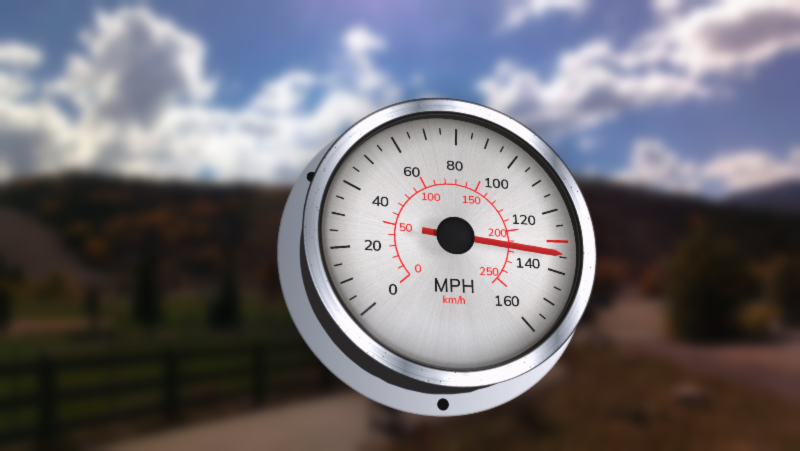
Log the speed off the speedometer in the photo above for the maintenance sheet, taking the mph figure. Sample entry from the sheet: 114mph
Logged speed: 135mph
